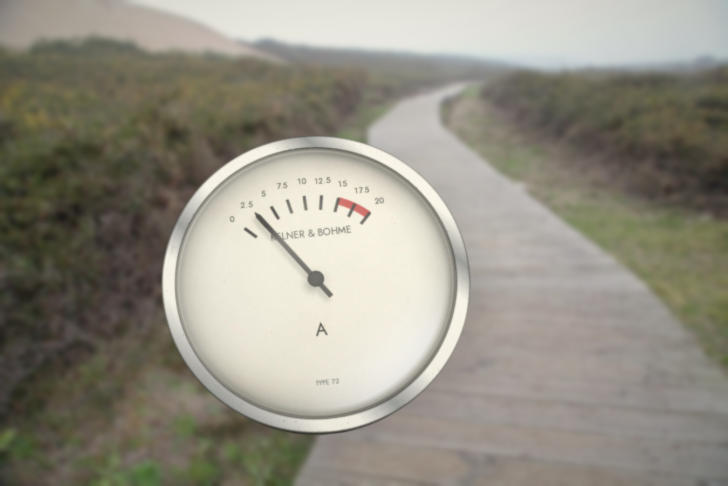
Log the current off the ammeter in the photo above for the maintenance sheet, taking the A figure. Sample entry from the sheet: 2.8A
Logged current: 2.5A
